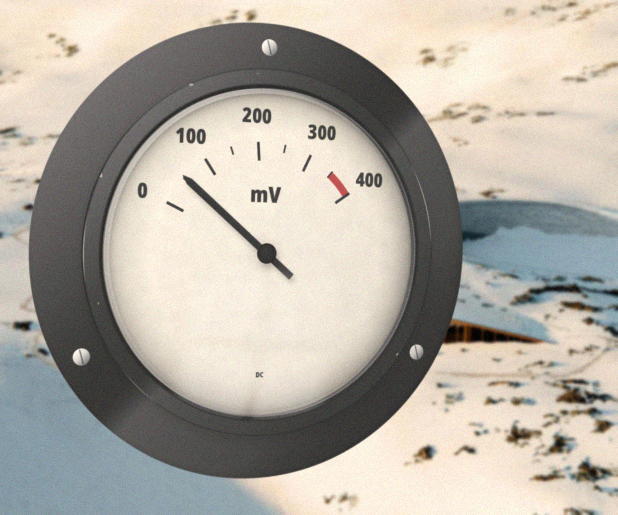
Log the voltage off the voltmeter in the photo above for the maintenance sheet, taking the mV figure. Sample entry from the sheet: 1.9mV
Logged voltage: 50mV
